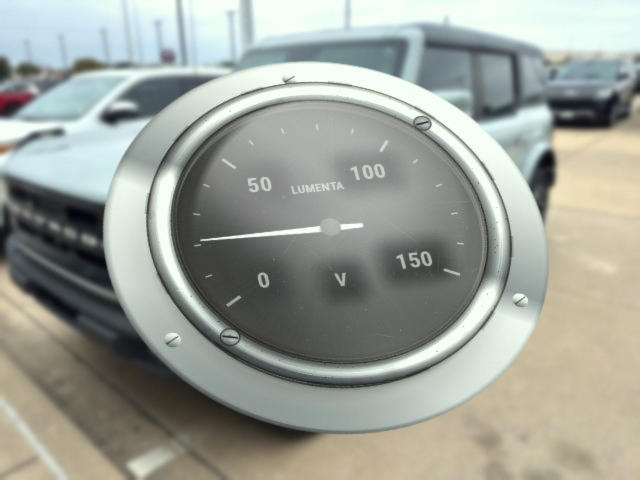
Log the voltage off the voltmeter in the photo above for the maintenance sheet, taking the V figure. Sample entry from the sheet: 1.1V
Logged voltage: 20V
